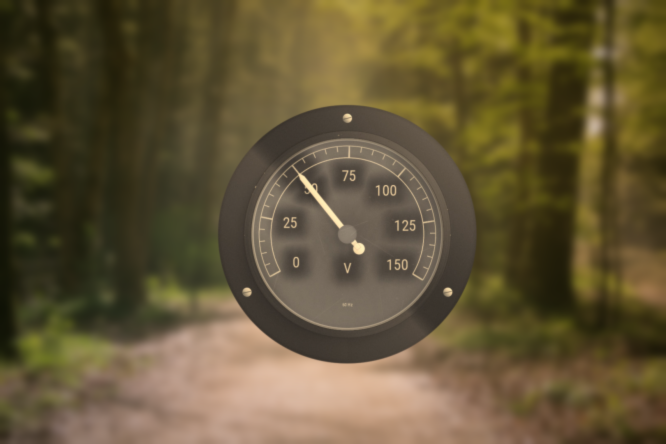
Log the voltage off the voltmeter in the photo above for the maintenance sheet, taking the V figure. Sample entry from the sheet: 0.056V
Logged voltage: 50V
